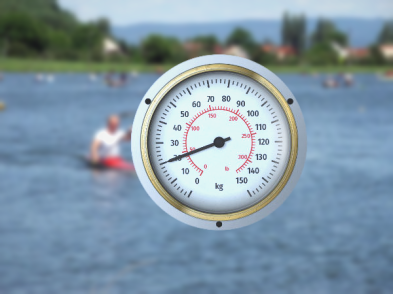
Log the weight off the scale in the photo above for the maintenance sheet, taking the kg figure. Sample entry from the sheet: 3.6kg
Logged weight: 20kg
